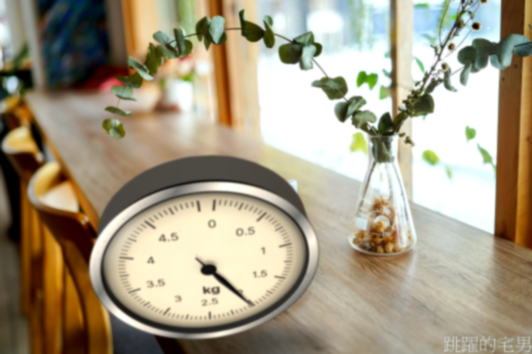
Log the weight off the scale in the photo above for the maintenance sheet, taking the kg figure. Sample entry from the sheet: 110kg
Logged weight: 2kg
